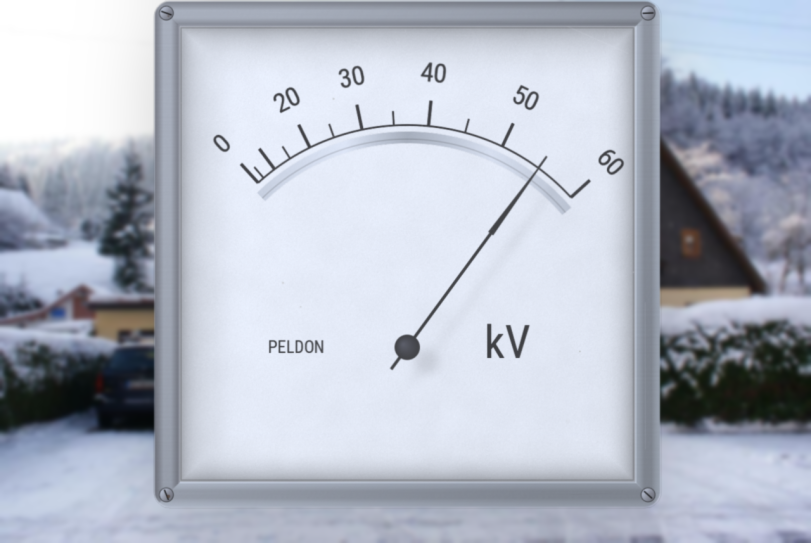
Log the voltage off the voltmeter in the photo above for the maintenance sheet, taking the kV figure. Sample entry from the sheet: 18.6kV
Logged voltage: 55kV
